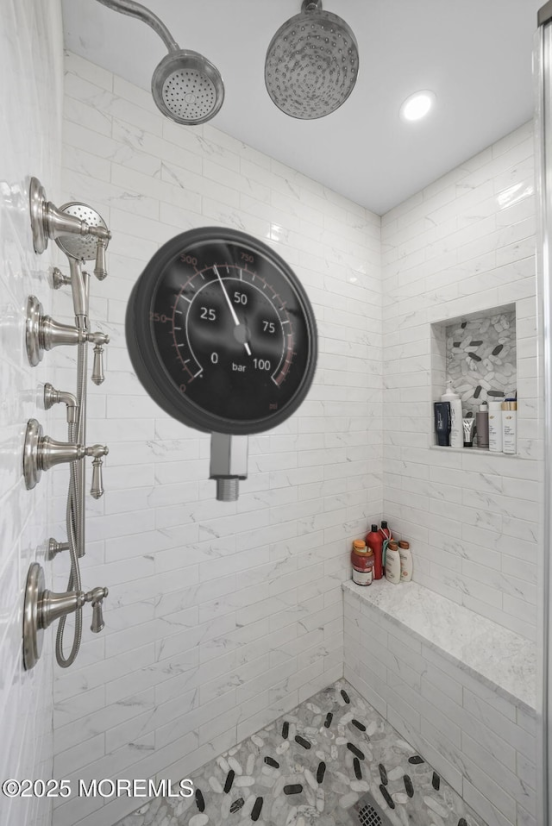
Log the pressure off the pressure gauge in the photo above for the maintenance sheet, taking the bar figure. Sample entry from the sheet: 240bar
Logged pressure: 40bar
